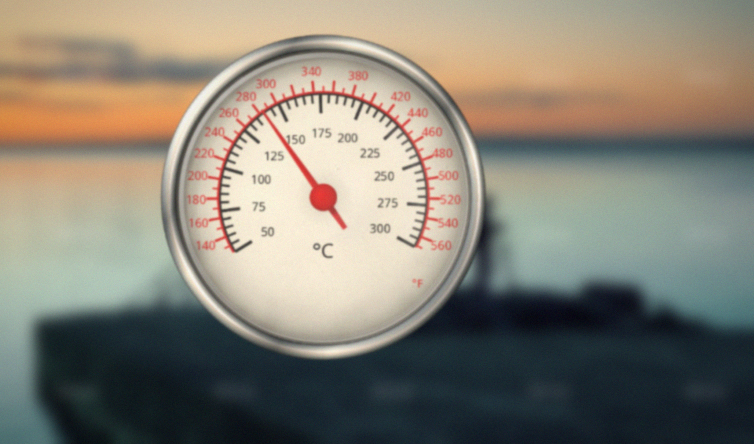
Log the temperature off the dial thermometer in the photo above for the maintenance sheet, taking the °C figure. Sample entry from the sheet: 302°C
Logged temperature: 140°C
